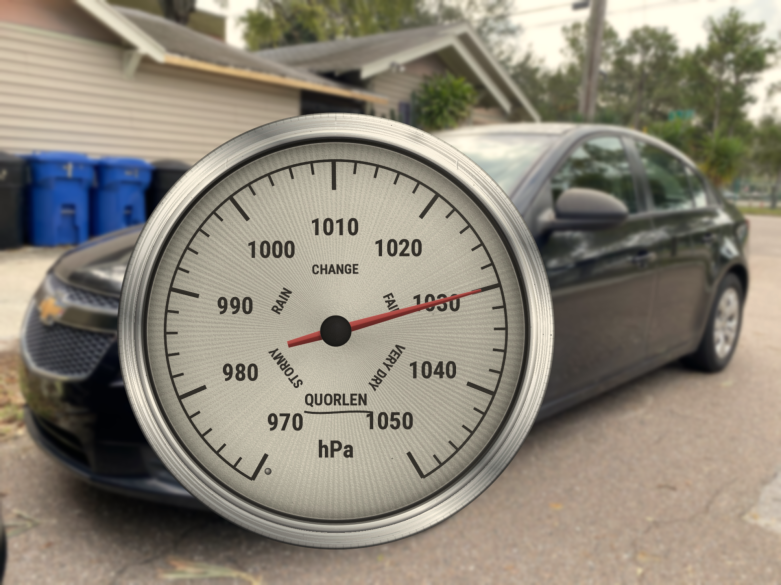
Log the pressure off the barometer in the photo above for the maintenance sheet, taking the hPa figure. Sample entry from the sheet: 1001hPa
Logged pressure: 1030hPa
